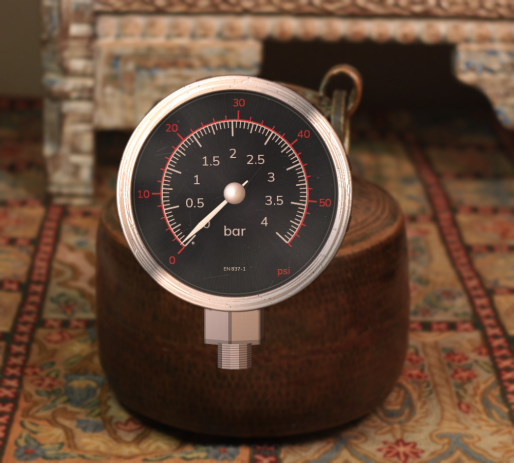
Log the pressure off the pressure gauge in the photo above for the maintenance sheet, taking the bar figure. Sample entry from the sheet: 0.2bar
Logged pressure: 0.05bar
